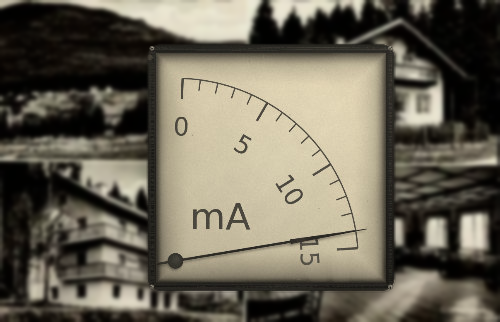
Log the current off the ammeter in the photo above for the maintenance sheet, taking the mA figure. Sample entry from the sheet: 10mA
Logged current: 14mA
